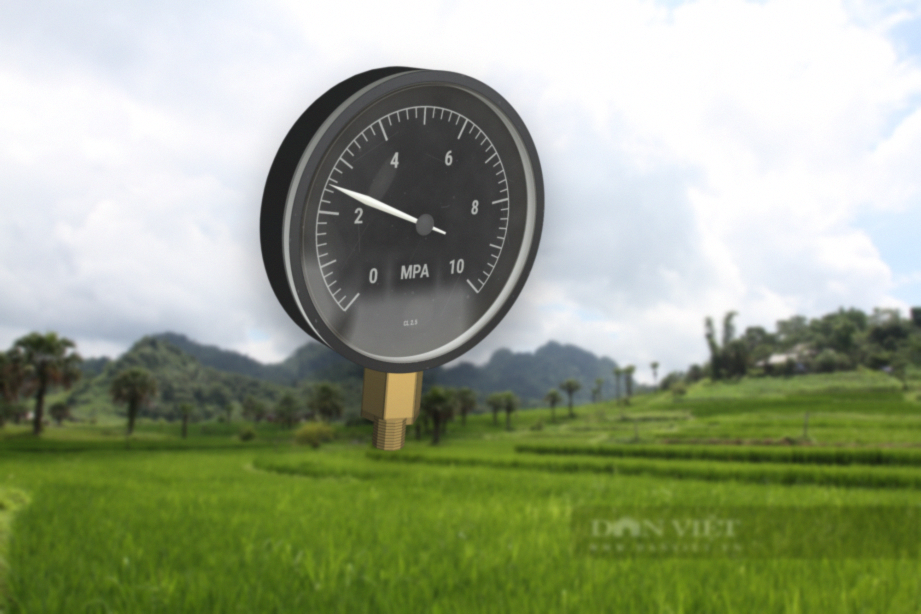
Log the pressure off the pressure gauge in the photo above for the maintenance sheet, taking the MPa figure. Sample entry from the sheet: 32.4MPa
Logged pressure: 2.5MPa
